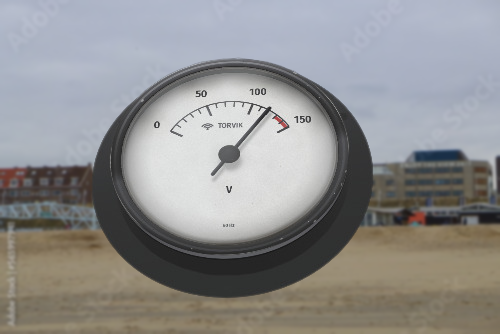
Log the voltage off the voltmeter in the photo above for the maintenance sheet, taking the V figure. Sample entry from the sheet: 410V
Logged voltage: 120V
